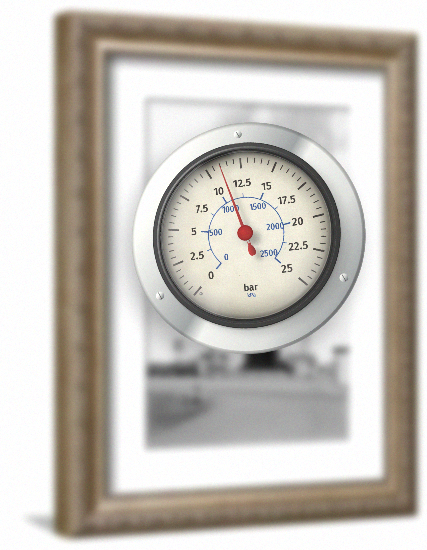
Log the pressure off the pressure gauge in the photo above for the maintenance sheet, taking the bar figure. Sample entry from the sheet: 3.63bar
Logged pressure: 11bar
